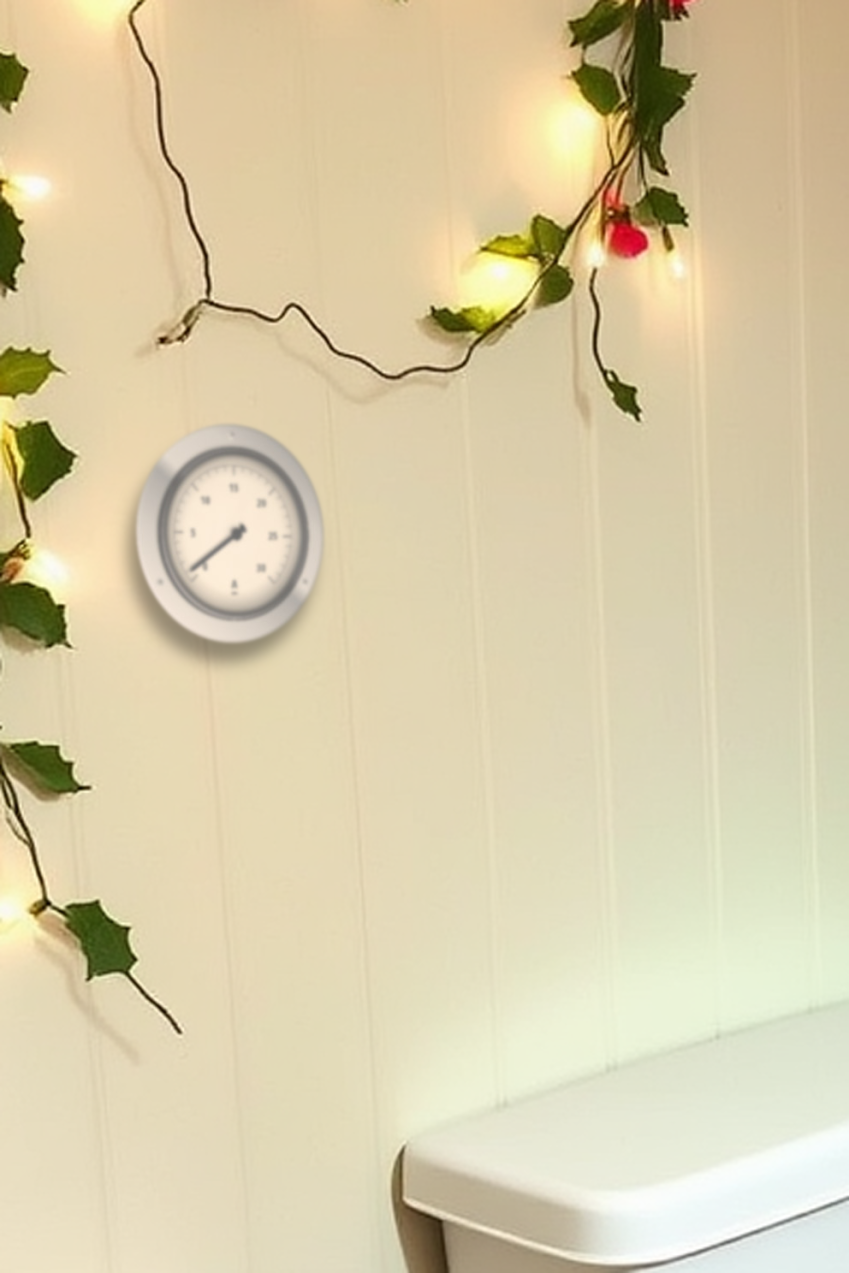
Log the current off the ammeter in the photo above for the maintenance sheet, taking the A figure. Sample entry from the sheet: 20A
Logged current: 1A
